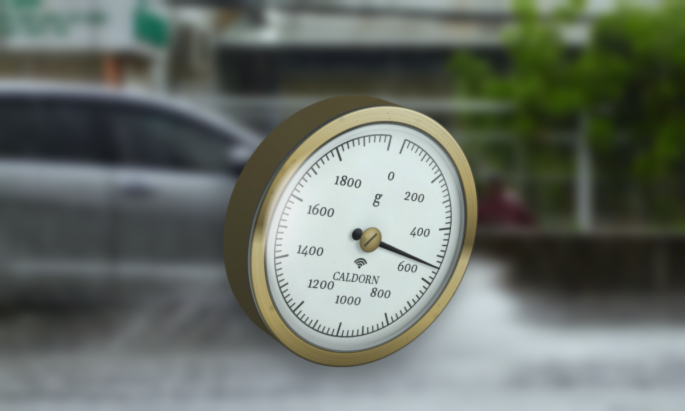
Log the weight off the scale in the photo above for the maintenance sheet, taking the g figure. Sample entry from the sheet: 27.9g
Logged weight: 540g
